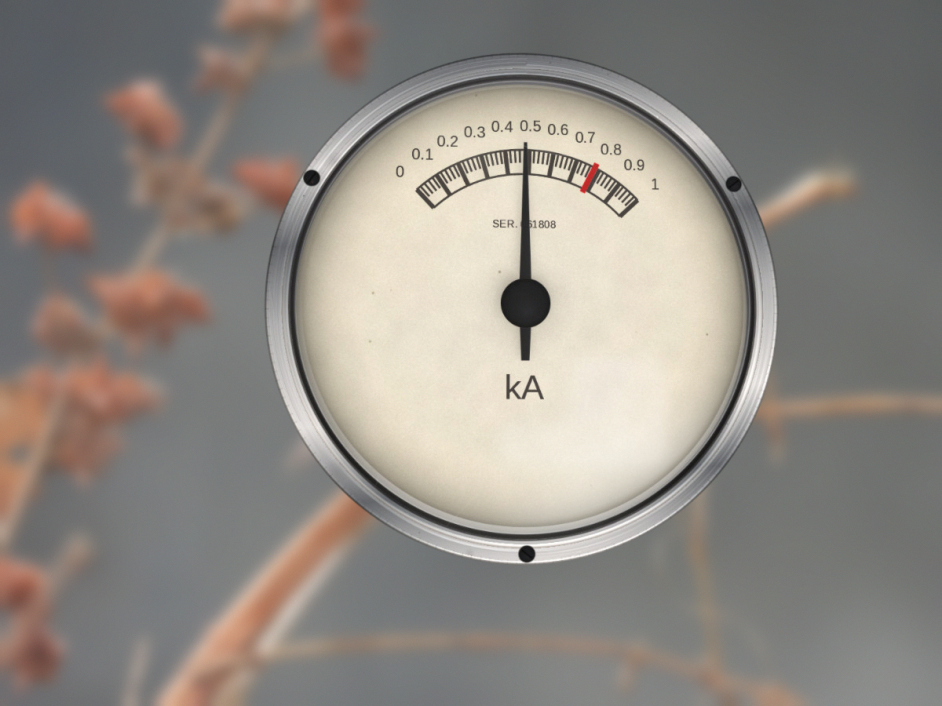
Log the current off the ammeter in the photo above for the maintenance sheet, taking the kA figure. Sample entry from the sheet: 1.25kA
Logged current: 0.48kA
